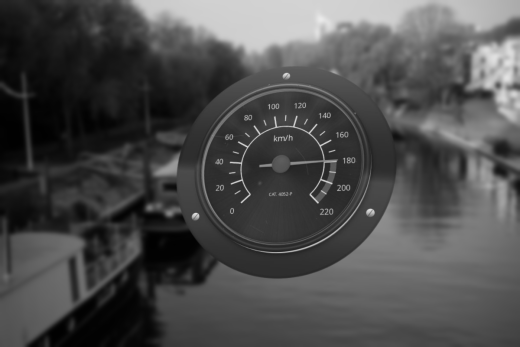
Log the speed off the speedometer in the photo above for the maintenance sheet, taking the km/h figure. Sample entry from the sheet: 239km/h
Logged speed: 180km/h
